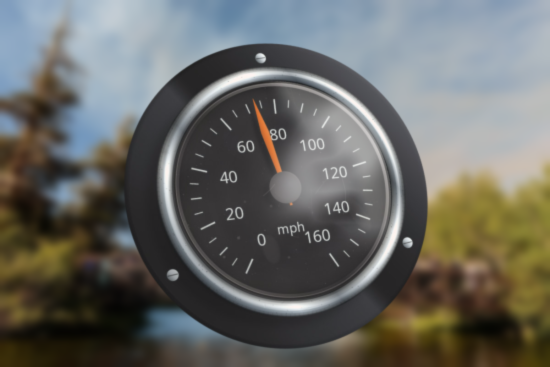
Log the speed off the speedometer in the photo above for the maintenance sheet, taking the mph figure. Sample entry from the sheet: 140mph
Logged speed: 72.5mph
